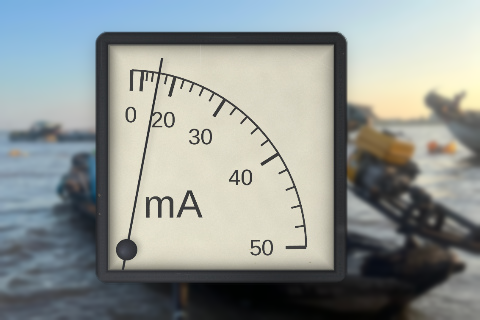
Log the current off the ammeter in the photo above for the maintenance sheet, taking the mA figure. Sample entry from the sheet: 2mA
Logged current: 16mA
